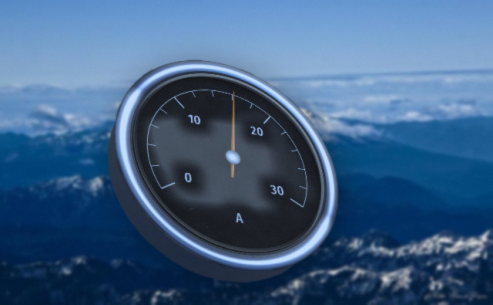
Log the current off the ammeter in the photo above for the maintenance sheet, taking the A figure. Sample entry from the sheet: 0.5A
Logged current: 16A
